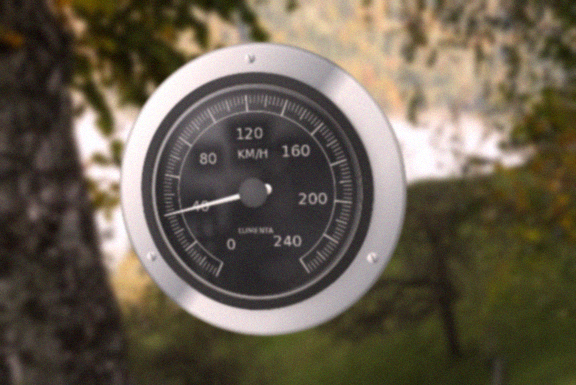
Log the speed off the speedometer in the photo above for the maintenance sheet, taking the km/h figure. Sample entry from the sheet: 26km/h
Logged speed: 40km/h
